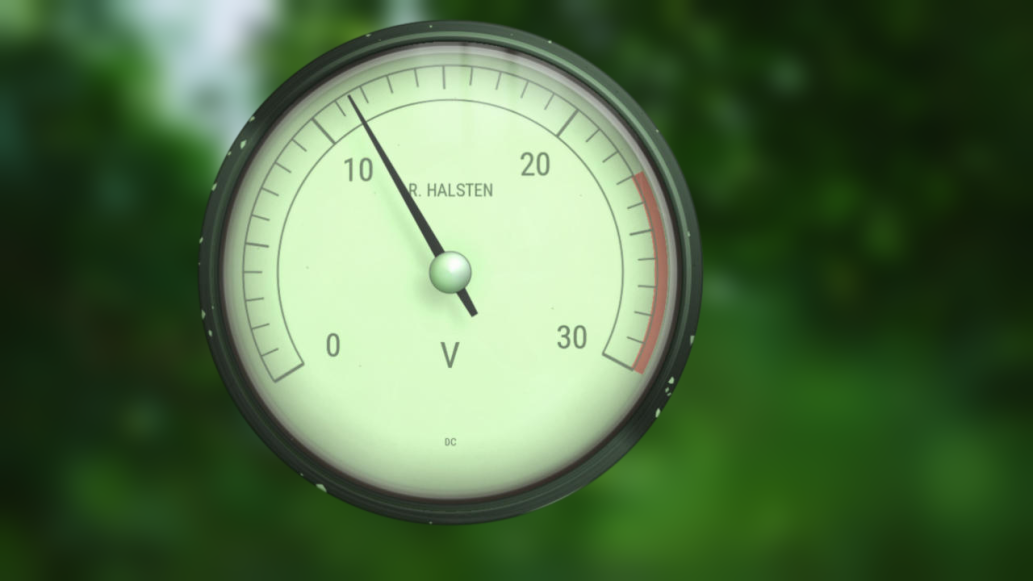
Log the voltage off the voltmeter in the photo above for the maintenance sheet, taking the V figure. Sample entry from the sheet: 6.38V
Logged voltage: 11.5V
